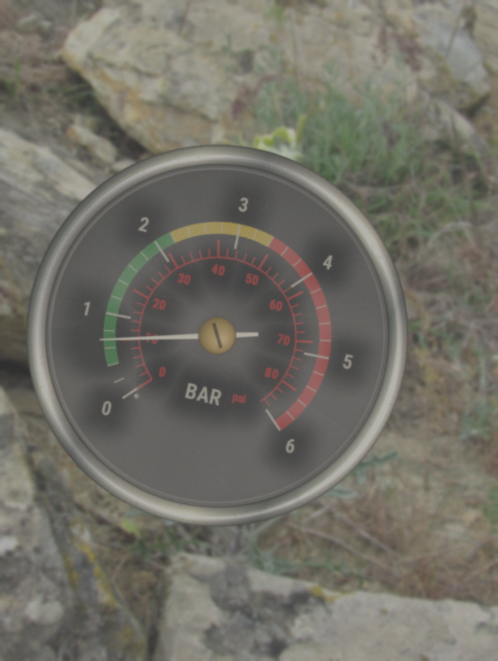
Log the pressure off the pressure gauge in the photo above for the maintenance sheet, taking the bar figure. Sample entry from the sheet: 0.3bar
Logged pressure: 0.7bar
